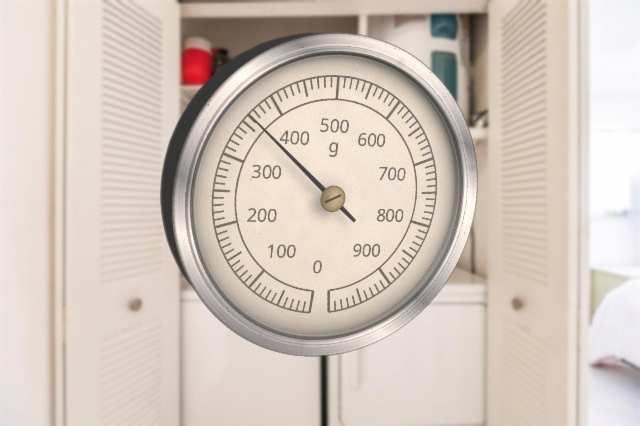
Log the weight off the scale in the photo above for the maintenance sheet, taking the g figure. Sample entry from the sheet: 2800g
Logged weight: 360g
